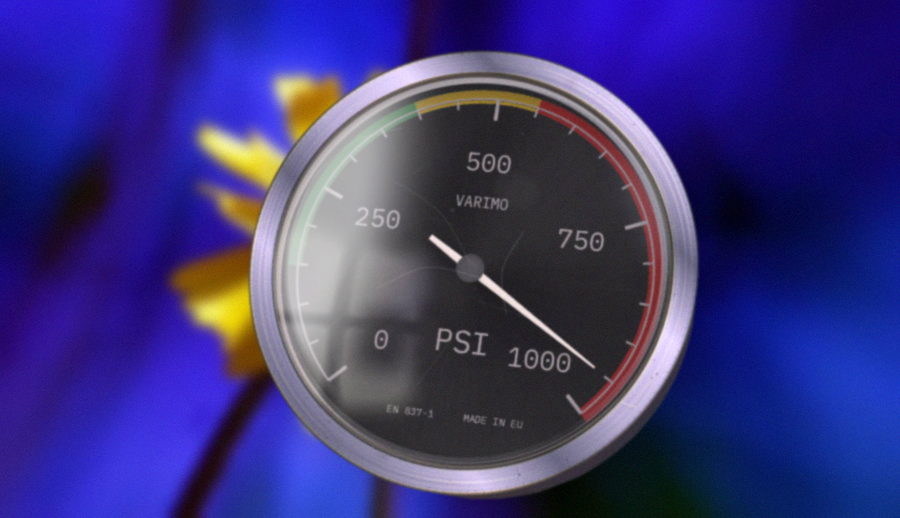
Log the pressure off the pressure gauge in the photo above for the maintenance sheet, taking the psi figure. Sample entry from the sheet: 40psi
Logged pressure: 950psi
